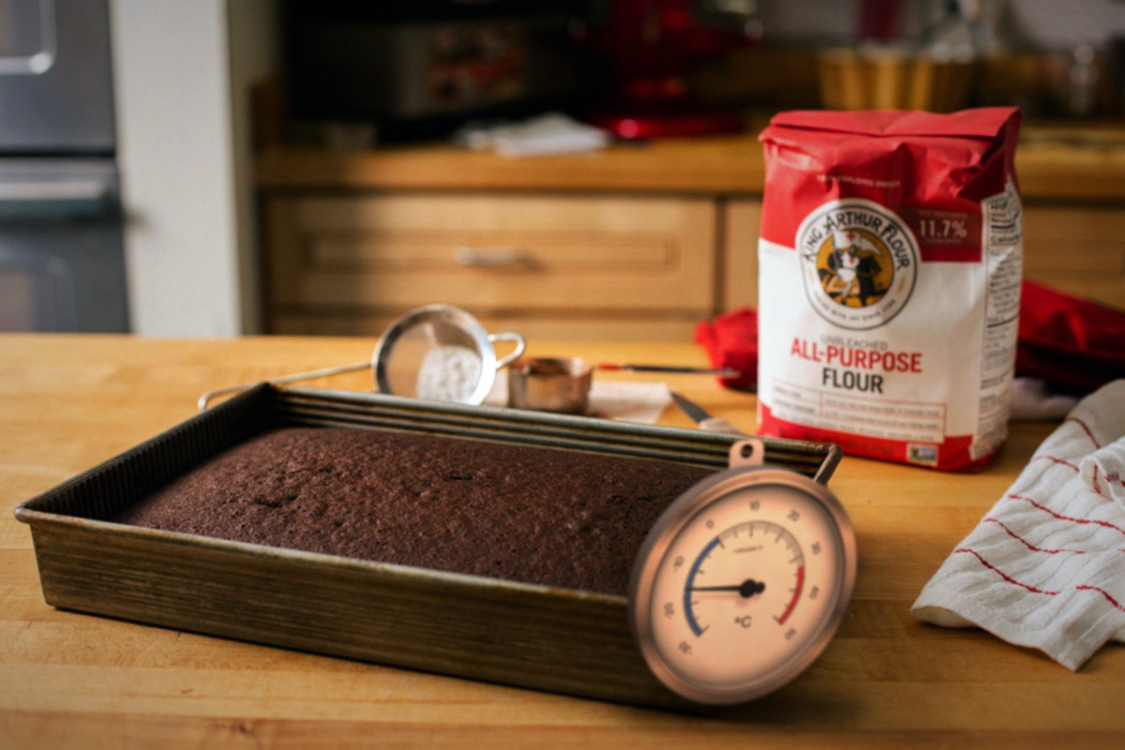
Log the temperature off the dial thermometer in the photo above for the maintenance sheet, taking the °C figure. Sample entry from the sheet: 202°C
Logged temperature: -15°C
